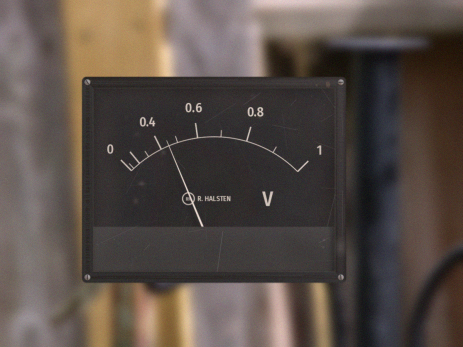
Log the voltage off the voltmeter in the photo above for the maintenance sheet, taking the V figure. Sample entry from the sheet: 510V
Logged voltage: 0.45V
